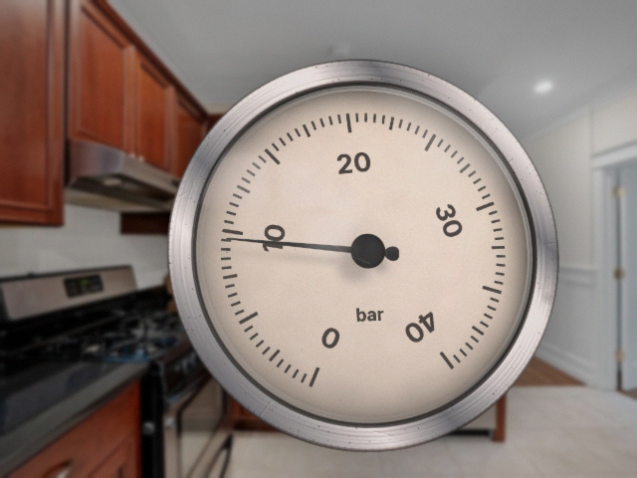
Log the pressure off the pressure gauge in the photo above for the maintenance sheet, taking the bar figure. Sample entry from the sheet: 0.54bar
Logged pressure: 9.5bar
